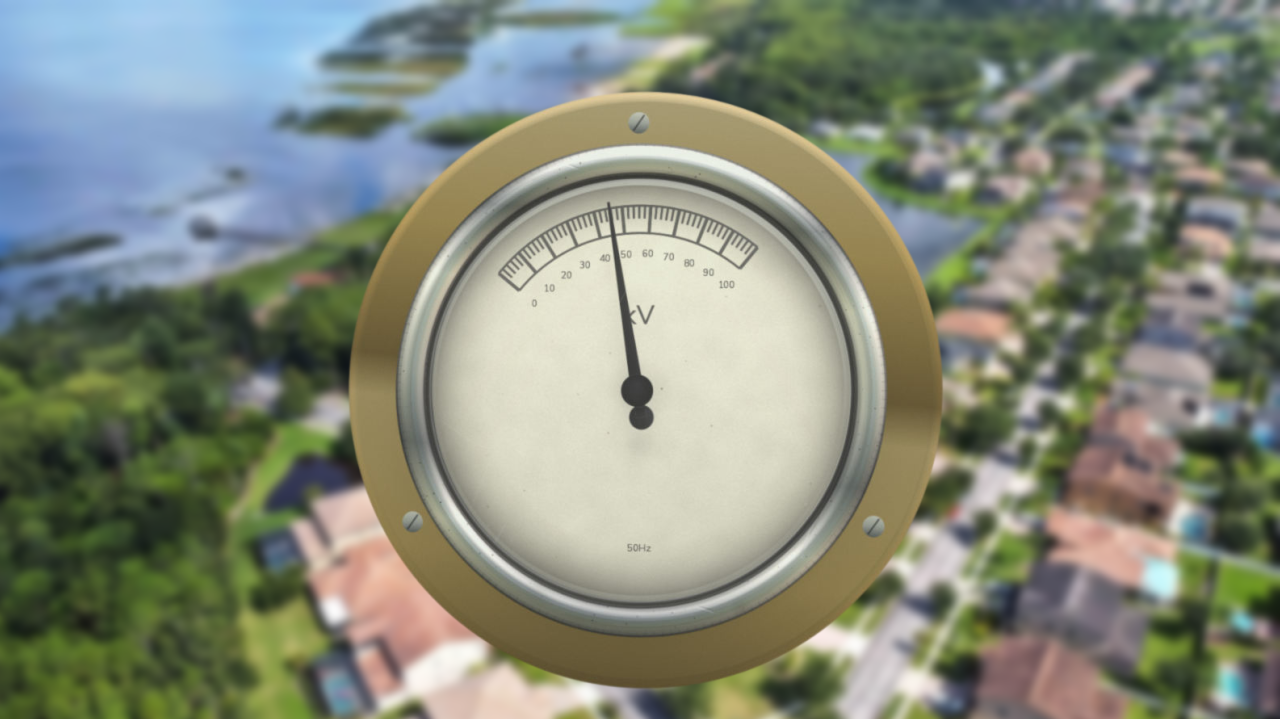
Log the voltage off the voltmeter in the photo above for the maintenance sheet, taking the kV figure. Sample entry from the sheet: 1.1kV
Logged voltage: 46kV
